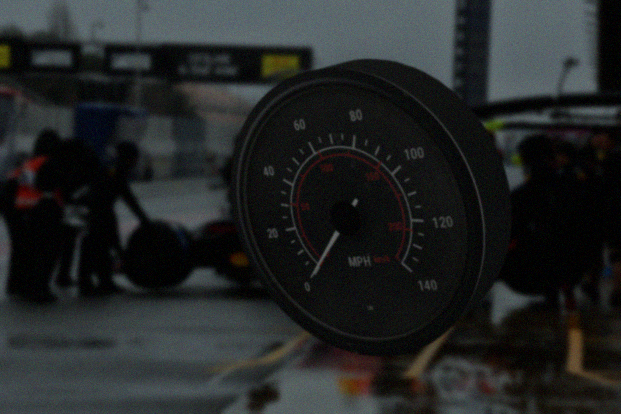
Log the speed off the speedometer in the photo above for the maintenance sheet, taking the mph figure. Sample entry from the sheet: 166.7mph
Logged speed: 0mph
